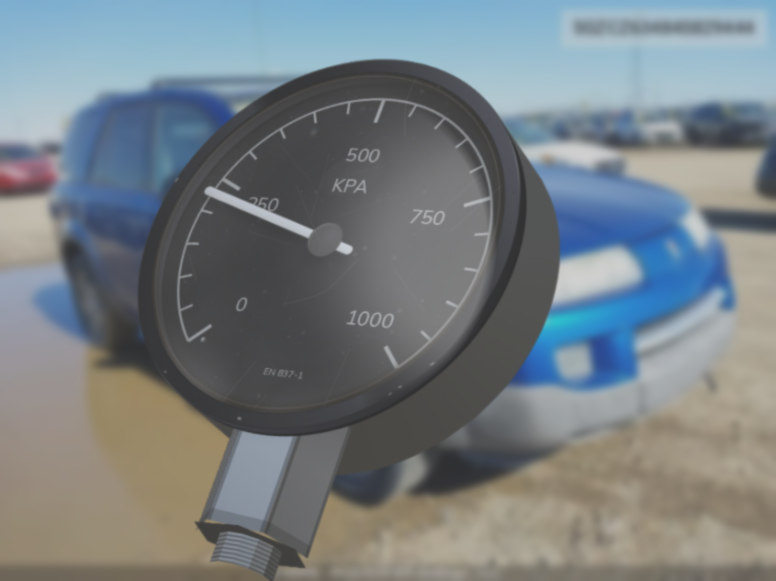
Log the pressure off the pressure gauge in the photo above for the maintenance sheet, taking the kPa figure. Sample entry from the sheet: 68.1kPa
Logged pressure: 225kPa
